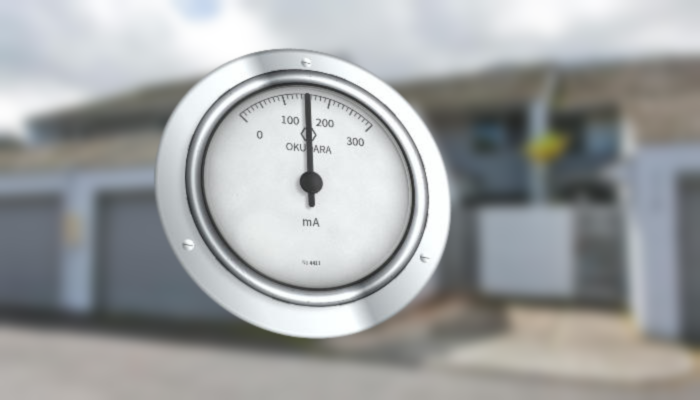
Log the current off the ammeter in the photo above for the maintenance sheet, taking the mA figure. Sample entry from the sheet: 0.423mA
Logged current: 150mA
